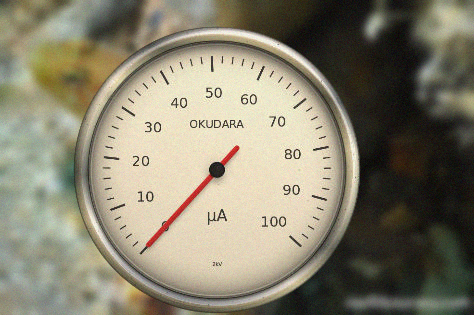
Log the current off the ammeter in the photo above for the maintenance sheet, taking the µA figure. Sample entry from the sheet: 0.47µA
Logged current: 0µA
